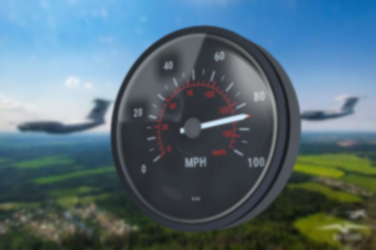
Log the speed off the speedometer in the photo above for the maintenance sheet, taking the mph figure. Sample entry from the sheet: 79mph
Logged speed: 85mph
